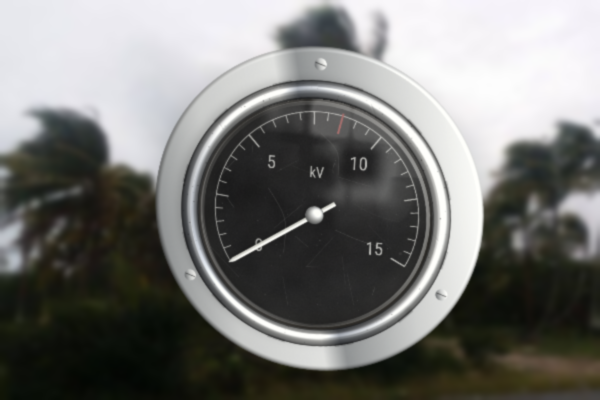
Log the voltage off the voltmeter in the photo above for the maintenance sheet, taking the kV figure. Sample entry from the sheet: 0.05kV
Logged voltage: 0kV
